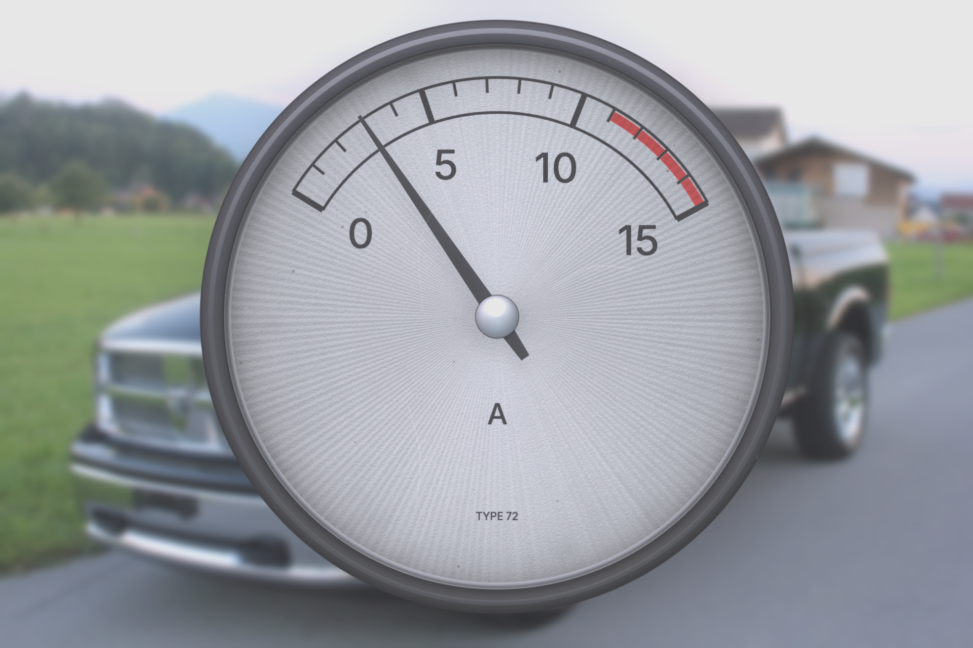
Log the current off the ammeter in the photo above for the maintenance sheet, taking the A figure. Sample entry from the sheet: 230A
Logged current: 3A
